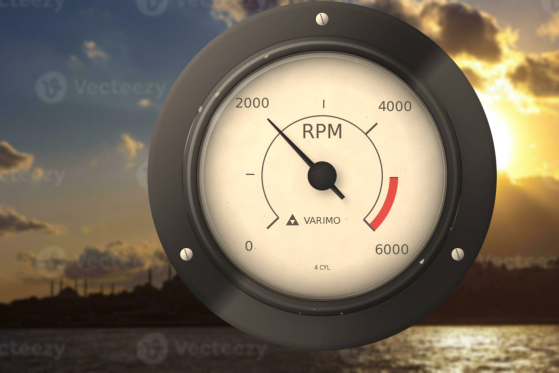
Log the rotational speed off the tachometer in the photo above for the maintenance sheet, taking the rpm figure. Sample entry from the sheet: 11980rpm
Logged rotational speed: 2000rpm
